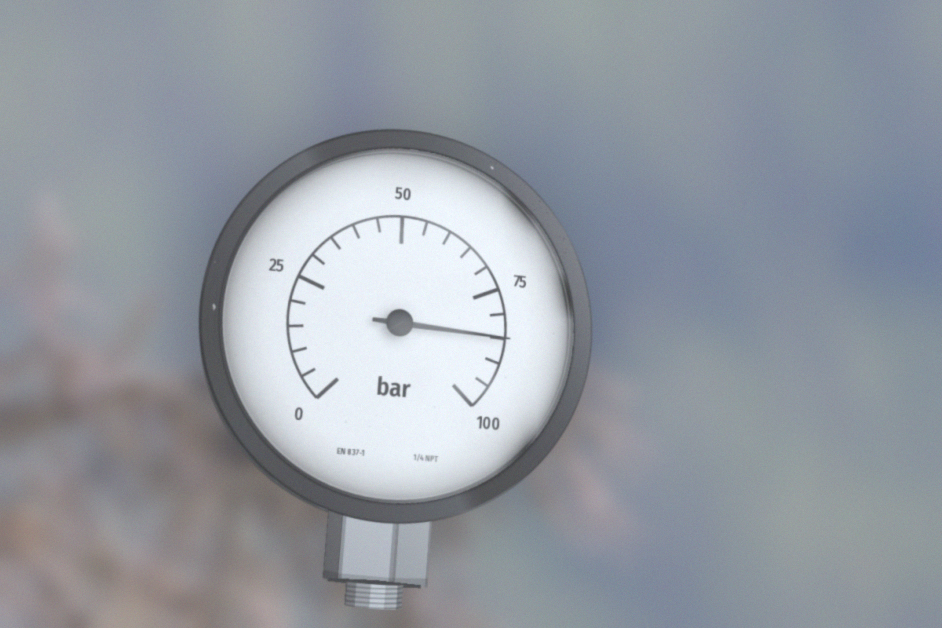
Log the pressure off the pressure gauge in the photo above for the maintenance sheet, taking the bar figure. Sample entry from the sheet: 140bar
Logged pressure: 85bar
